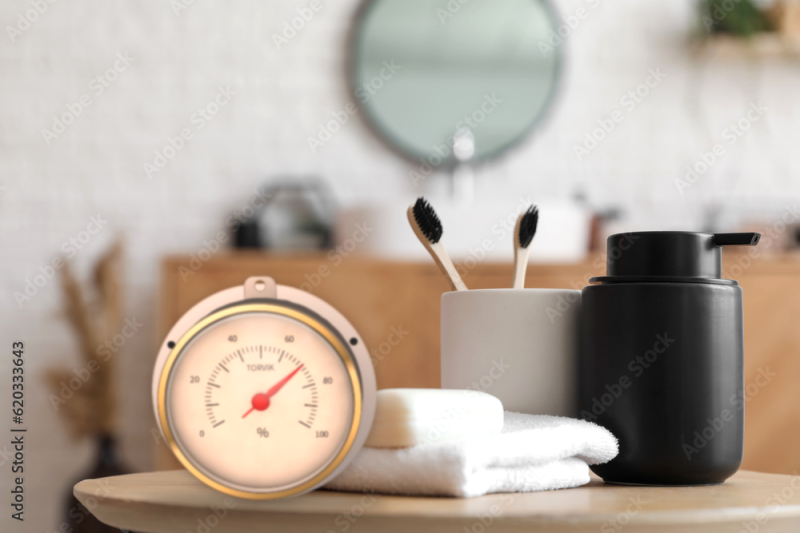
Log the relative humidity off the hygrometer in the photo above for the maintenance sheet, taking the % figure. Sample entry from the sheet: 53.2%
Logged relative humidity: 70%
